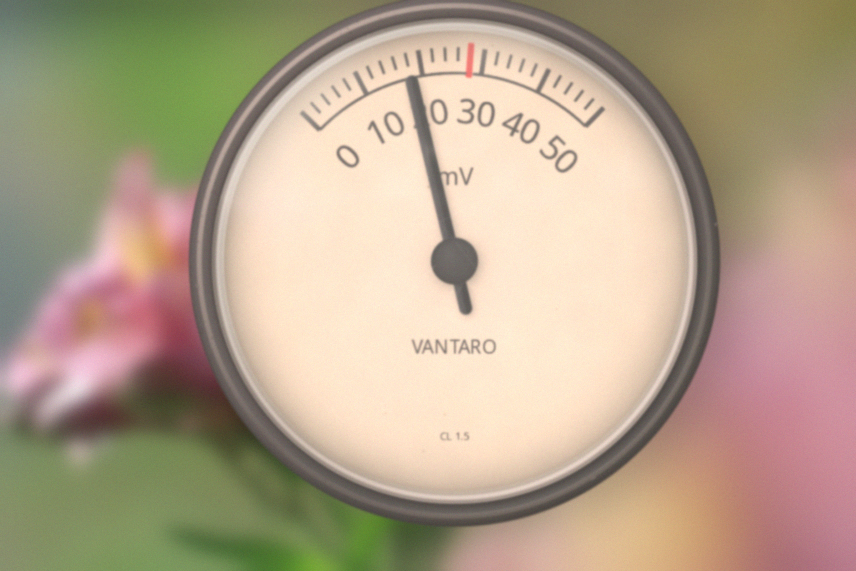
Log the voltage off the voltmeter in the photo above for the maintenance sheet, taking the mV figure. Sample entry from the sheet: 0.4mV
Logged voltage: 18mV
